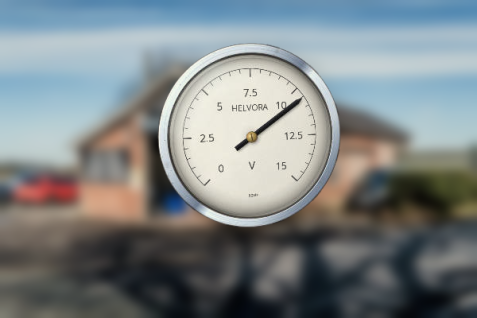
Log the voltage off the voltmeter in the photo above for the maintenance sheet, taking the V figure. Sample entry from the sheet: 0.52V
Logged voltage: 10.5V
